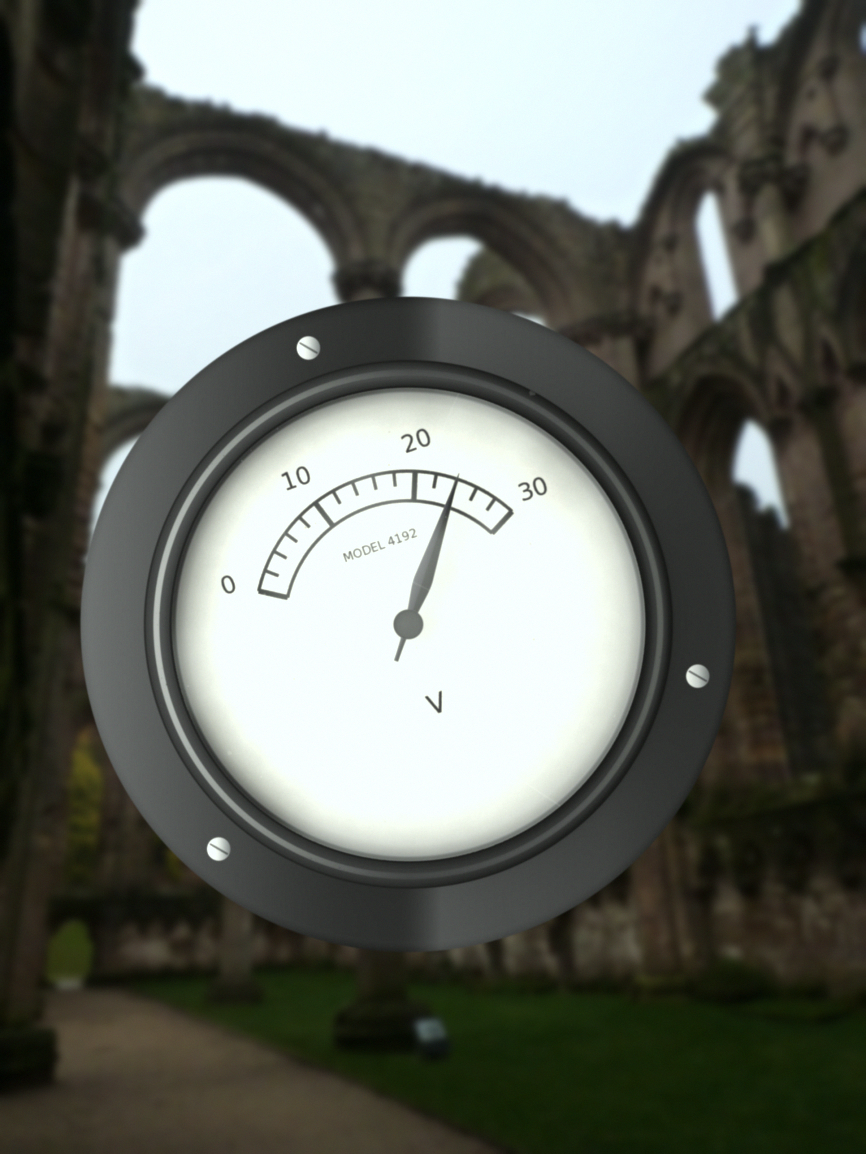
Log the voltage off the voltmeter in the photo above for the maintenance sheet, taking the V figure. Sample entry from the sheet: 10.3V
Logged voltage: 24V
